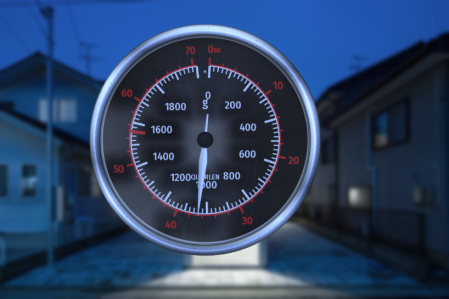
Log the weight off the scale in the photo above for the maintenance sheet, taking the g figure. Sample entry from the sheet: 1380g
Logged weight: 1040g
